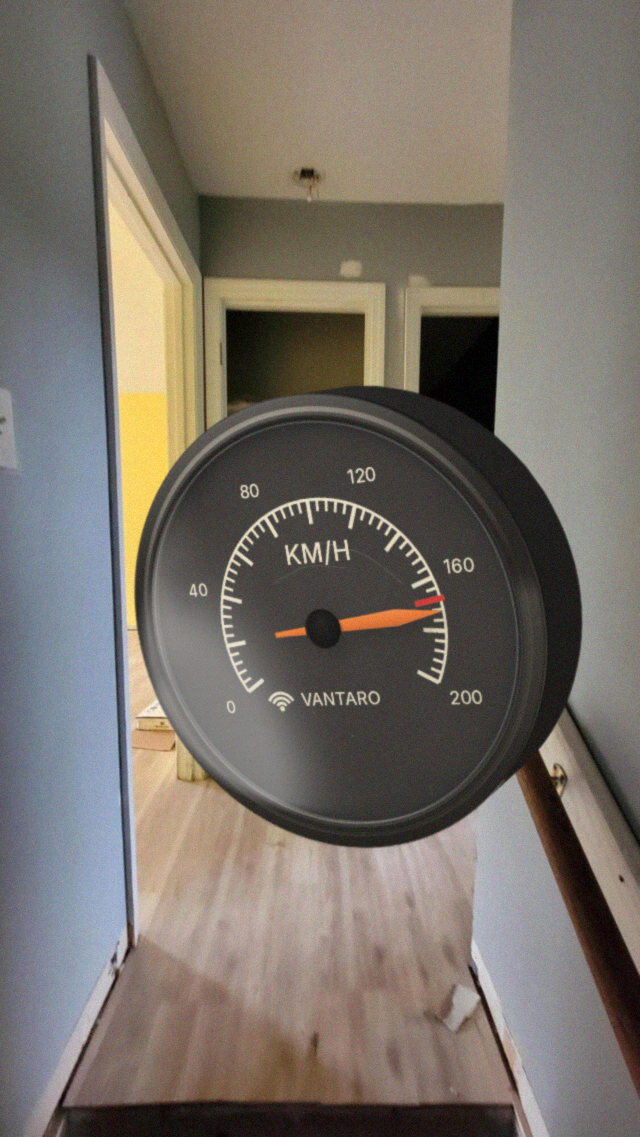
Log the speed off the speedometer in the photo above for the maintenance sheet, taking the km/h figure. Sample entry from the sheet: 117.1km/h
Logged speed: 172km/h
